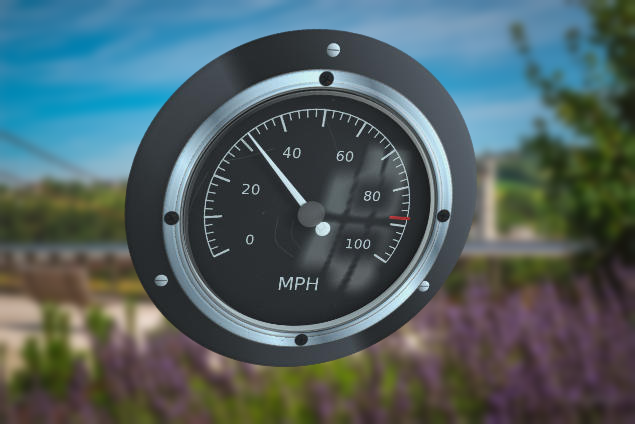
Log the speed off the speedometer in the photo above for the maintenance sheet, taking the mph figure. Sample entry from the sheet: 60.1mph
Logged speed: 32mph
